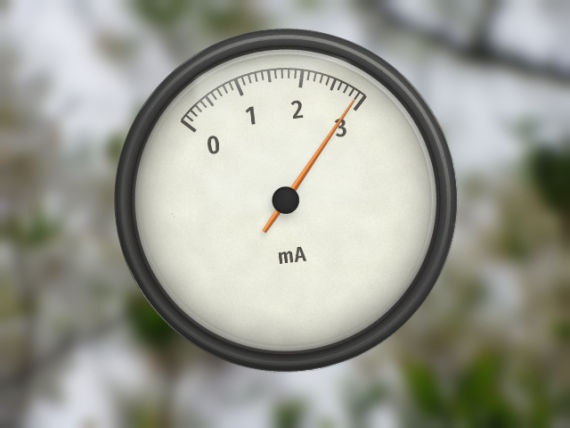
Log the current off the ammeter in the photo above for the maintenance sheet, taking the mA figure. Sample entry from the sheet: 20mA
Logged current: 2.9mA
